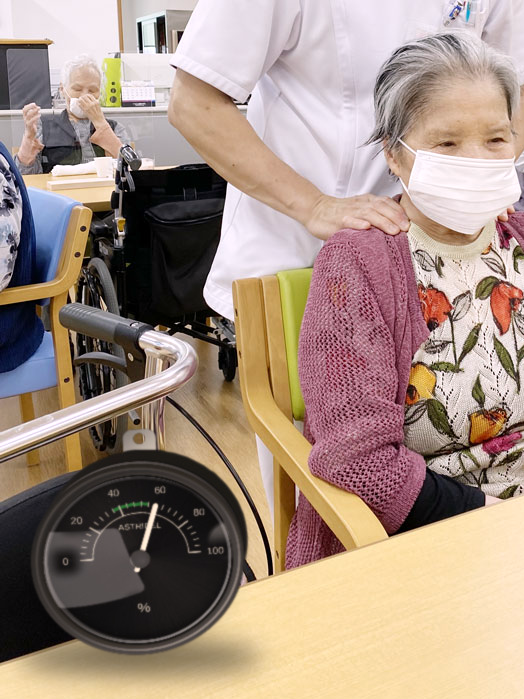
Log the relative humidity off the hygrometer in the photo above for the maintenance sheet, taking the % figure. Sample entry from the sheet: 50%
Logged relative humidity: 60%
